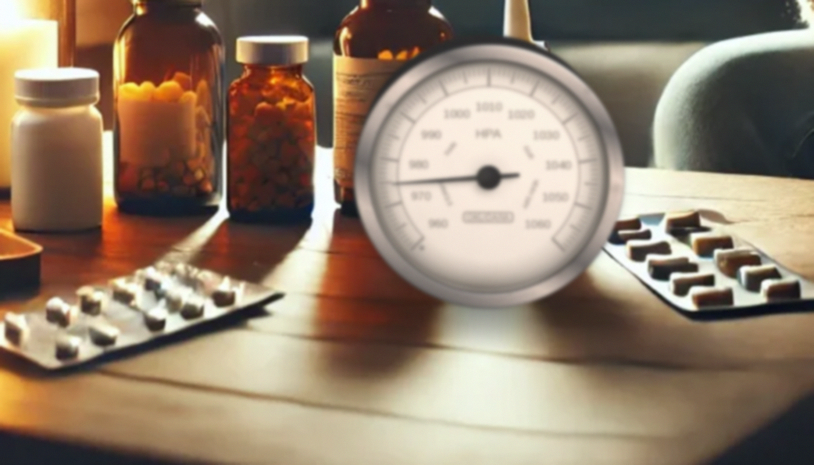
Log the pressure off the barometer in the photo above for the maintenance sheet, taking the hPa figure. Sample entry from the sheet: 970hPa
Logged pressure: 975hPa
